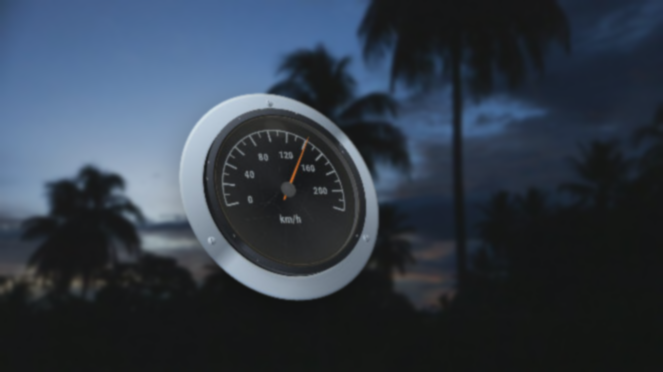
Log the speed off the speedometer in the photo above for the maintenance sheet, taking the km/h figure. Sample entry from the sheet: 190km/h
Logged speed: 140km/h
